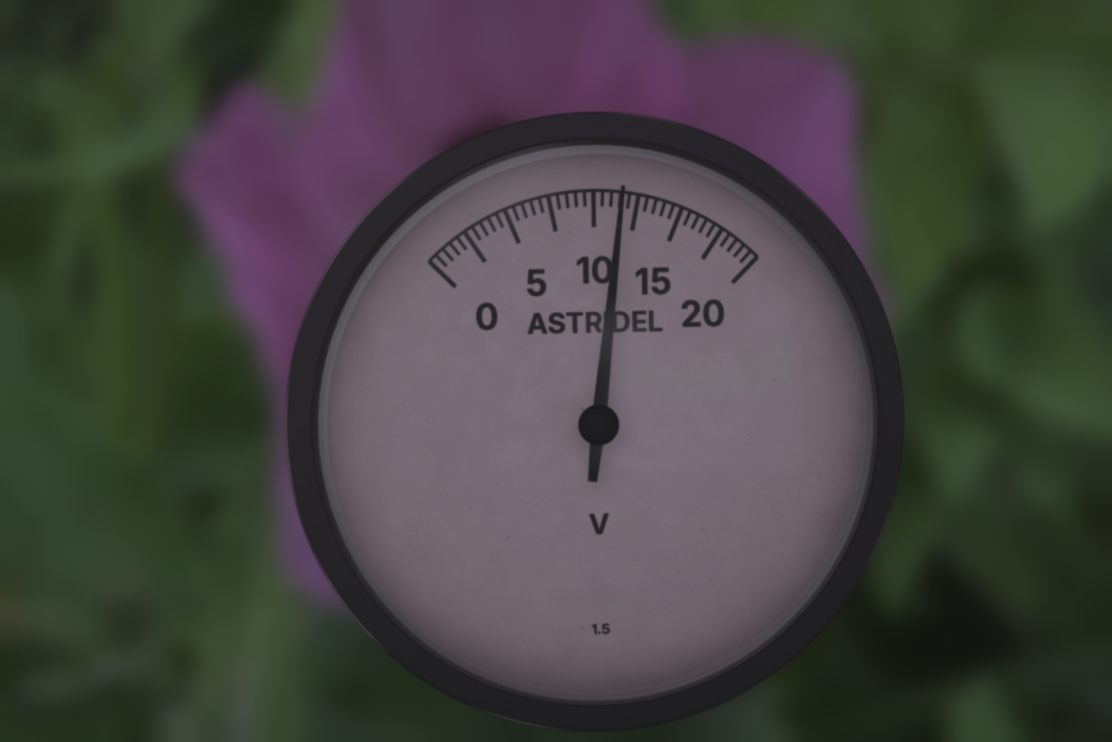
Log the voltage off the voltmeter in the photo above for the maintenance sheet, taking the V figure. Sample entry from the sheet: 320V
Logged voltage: 11.5V
